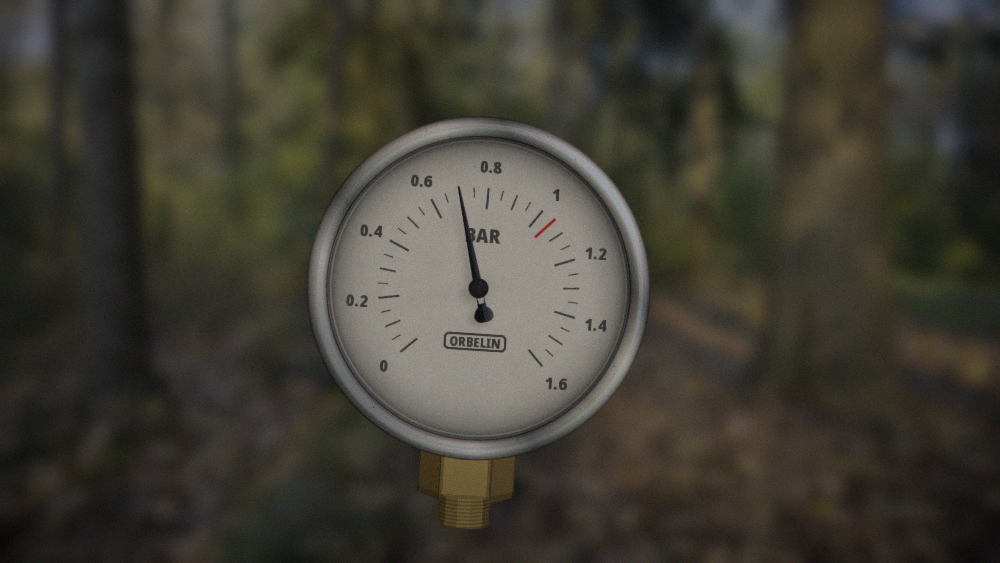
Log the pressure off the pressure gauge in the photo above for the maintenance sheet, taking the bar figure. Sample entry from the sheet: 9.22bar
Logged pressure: 0.7bar
